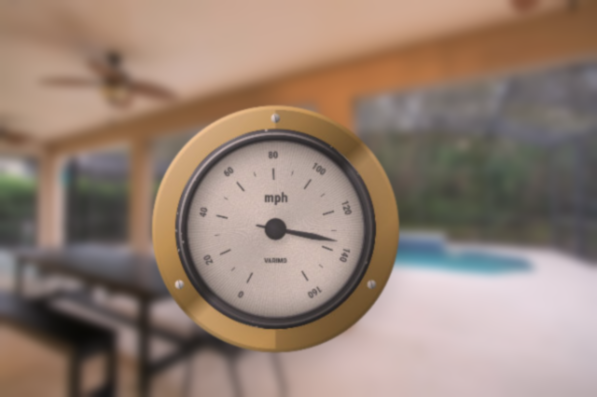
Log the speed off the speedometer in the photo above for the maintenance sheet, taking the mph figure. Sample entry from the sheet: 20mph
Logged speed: 135mph
